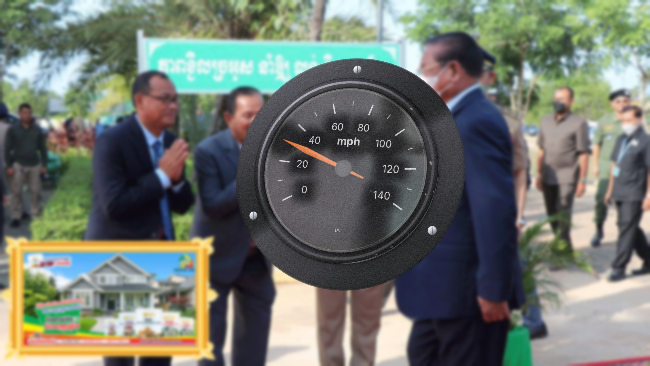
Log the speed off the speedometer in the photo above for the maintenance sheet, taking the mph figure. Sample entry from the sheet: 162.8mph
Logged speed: 30mph
